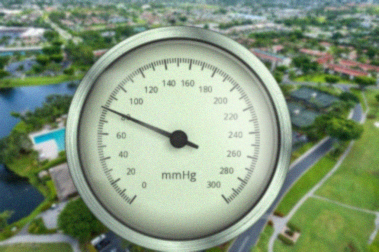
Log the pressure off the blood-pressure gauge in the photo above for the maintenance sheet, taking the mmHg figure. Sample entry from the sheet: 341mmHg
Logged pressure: 80mmHg
